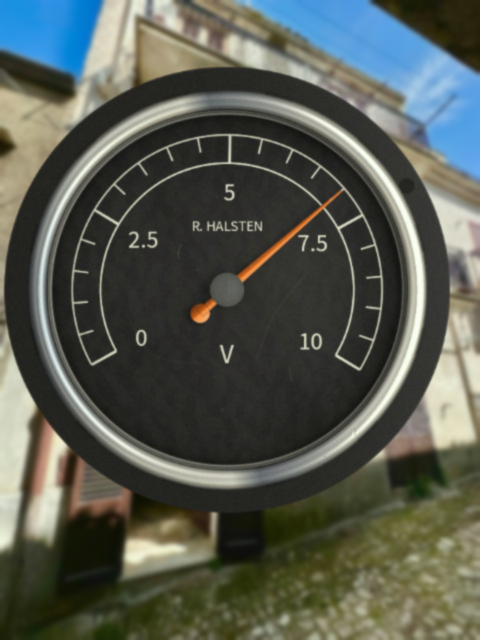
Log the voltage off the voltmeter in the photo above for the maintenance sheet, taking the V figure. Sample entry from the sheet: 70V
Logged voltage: 7V
